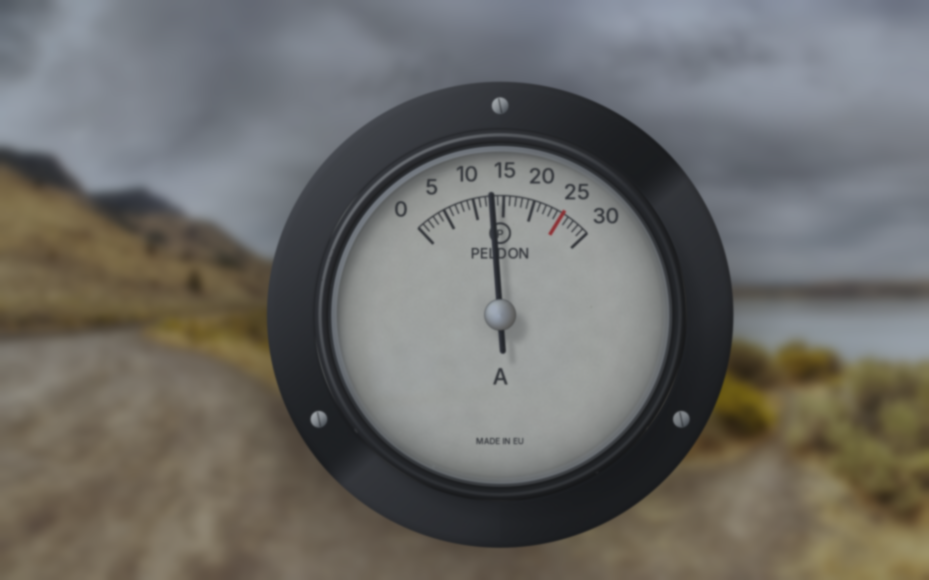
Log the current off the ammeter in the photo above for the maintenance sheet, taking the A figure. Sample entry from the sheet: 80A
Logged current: 13A
